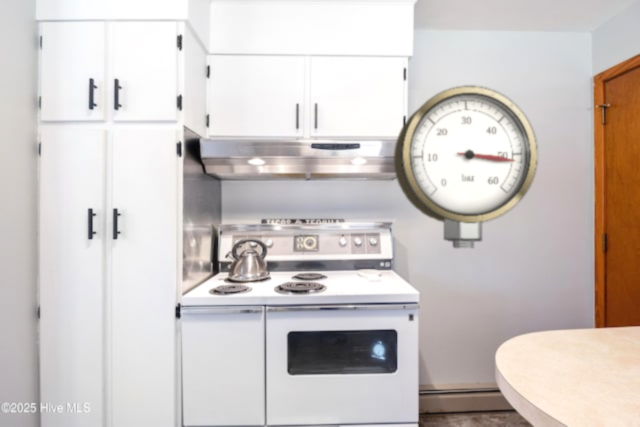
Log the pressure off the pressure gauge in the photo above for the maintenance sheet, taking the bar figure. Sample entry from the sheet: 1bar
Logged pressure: 52bar
